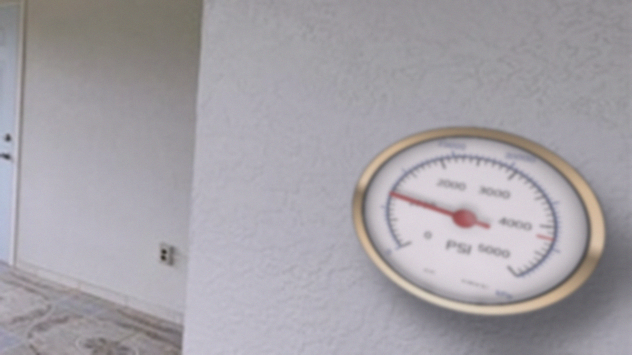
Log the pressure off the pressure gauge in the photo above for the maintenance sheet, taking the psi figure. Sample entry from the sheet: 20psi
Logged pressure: 1000psi
